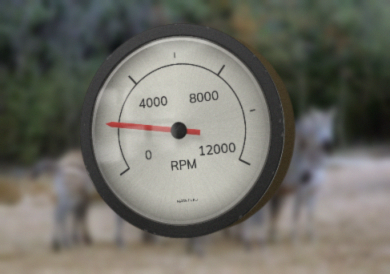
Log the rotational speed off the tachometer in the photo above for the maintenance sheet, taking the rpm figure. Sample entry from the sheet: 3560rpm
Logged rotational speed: 2000rpm
